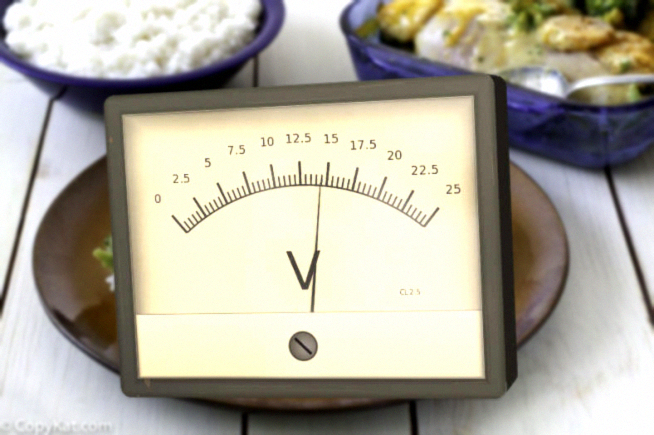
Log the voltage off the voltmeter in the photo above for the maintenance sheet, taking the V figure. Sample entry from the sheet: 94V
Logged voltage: 14.5V
